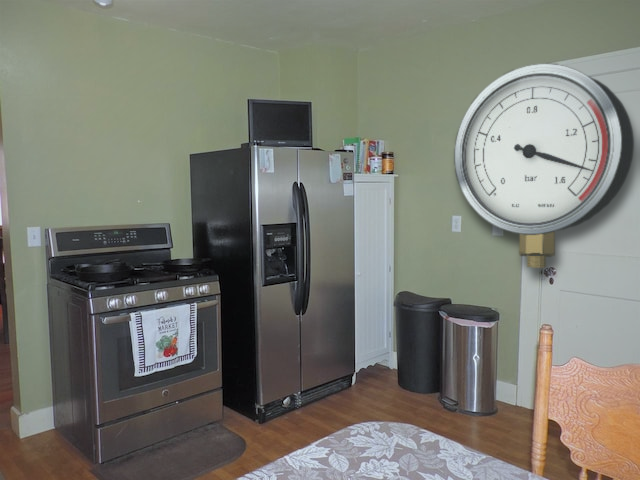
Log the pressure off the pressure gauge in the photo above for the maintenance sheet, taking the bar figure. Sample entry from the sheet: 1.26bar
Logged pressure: 1.45bar
